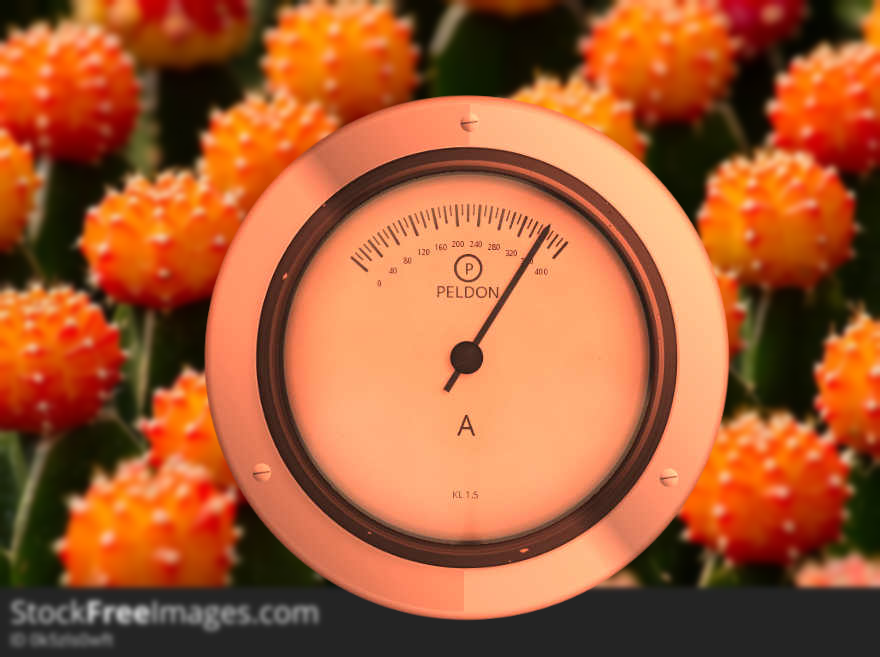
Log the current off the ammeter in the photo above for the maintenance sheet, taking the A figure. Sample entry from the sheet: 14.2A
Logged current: 360A
